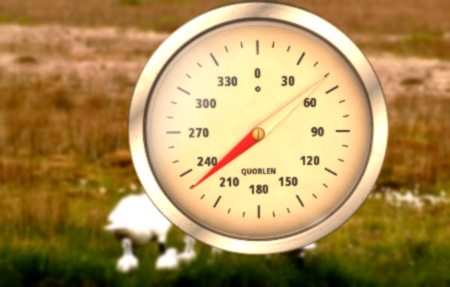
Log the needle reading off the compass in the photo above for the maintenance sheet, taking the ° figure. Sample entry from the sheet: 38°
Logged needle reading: 230°
